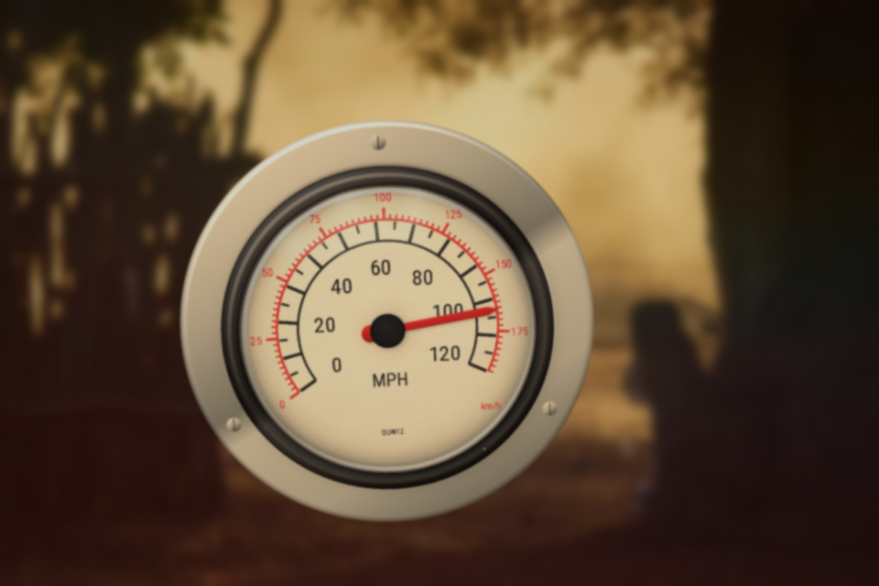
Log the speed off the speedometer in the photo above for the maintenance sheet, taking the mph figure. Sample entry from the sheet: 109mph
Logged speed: 102.5mph
